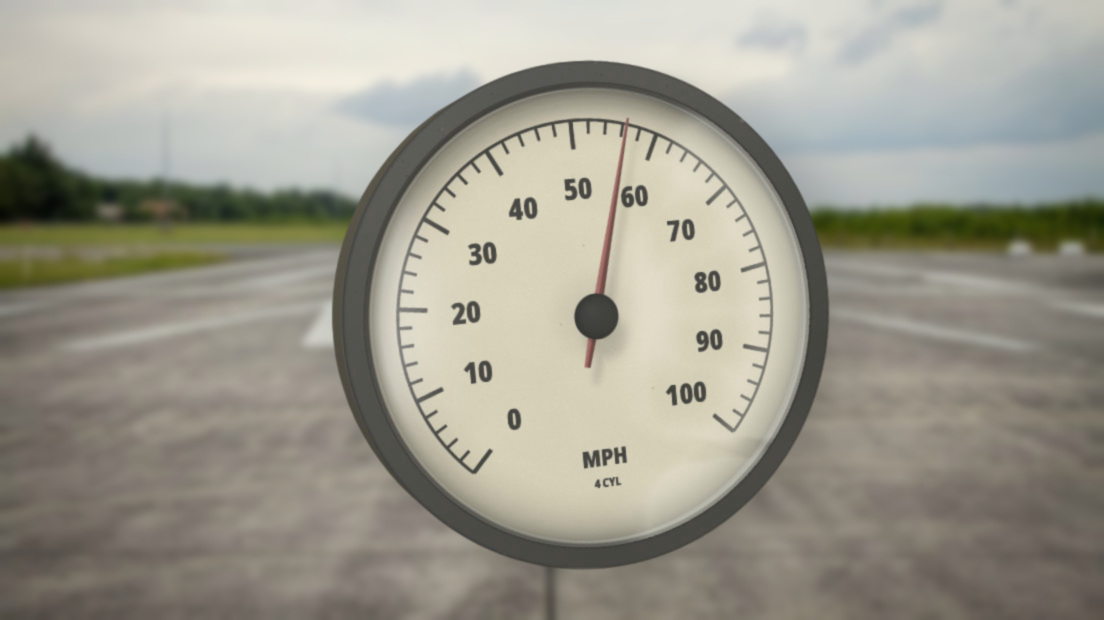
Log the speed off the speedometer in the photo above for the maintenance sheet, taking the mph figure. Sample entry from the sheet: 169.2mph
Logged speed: 56mph
